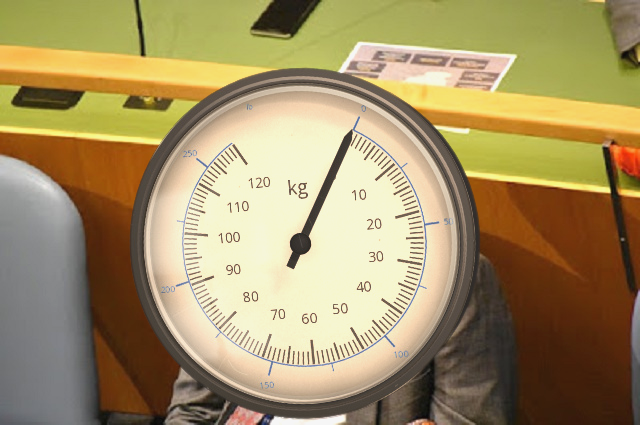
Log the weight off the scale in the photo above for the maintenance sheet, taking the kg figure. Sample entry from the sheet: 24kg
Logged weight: 0kg
